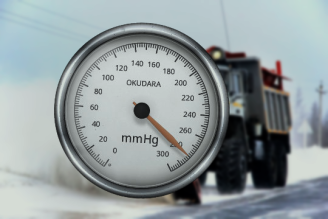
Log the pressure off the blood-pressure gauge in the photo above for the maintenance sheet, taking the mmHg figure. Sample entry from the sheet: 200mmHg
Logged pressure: 280mmHg
